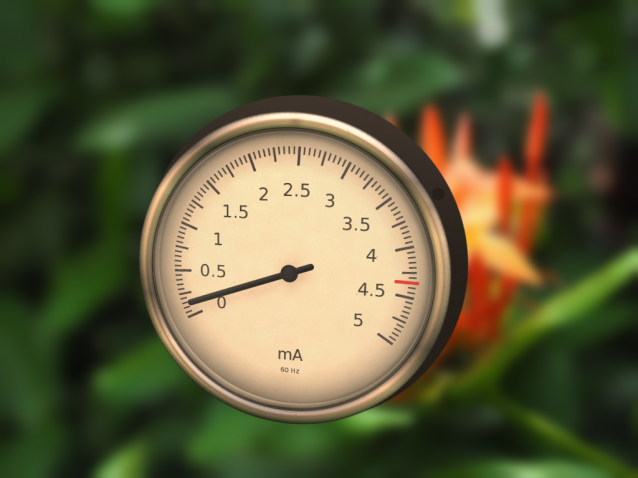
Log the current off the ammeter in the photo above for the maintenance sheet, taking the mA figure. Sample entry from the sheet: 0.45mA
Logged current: 0.15mA
